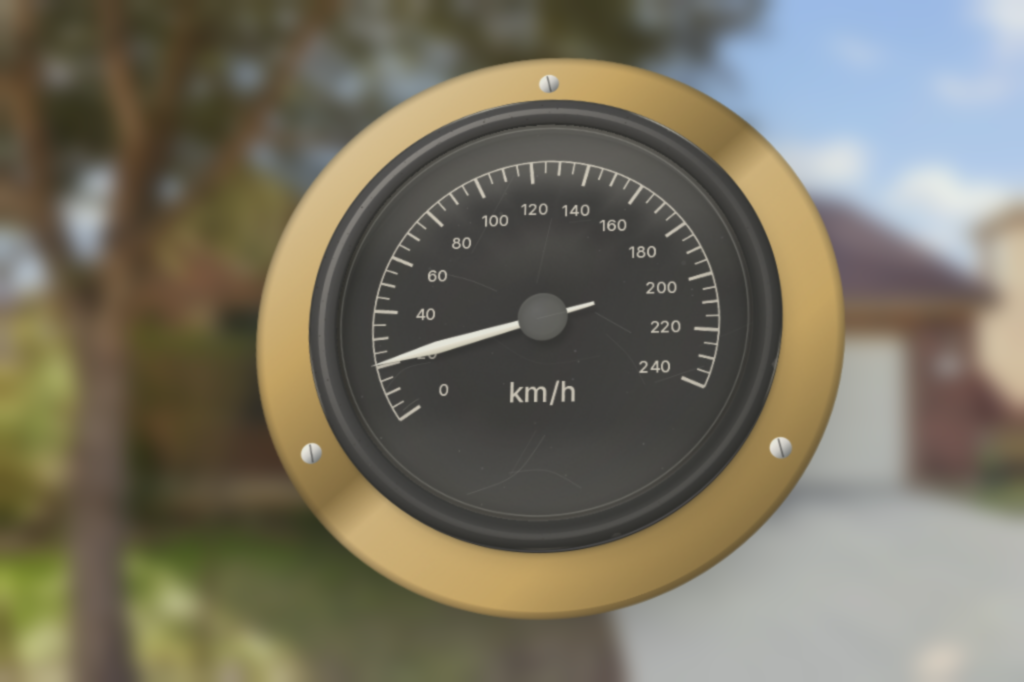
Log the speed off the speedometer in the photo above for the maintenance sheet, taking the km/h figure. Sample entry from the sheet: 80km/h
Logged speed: 20km/h
